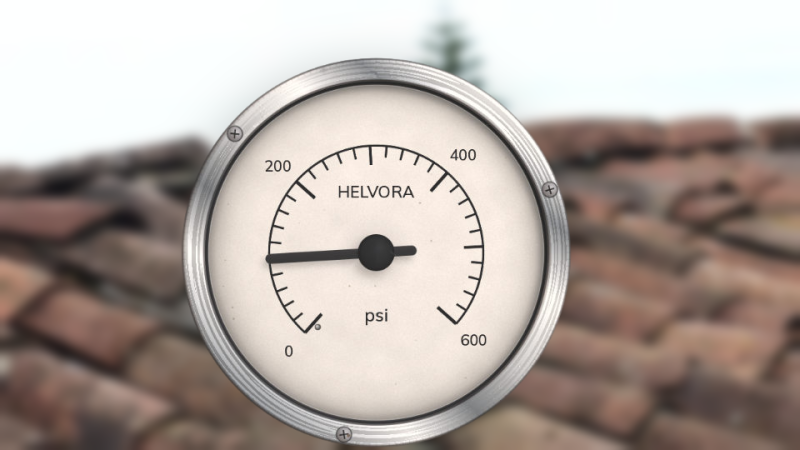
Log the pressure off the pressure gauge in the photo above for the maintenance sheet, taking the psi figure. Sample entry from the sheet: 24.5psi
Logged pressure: 100psi
